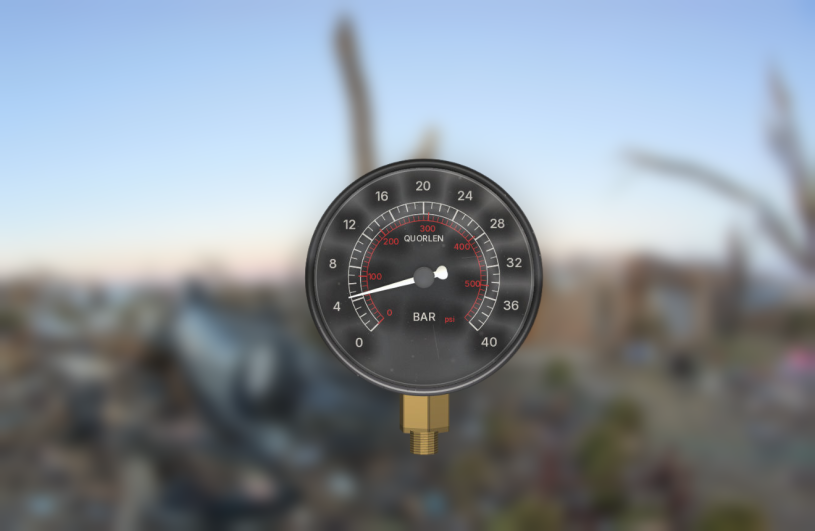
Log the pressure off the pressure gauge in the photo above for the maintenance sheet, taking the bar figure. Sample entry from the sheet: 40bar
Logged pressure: 4.5bar
